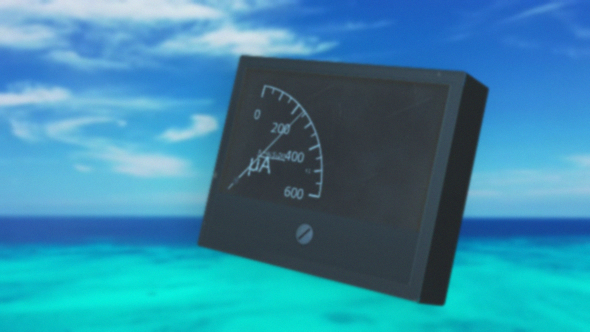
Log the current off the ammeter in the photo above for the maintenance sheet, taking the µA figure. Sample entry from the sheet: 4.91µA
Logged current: 250µA
